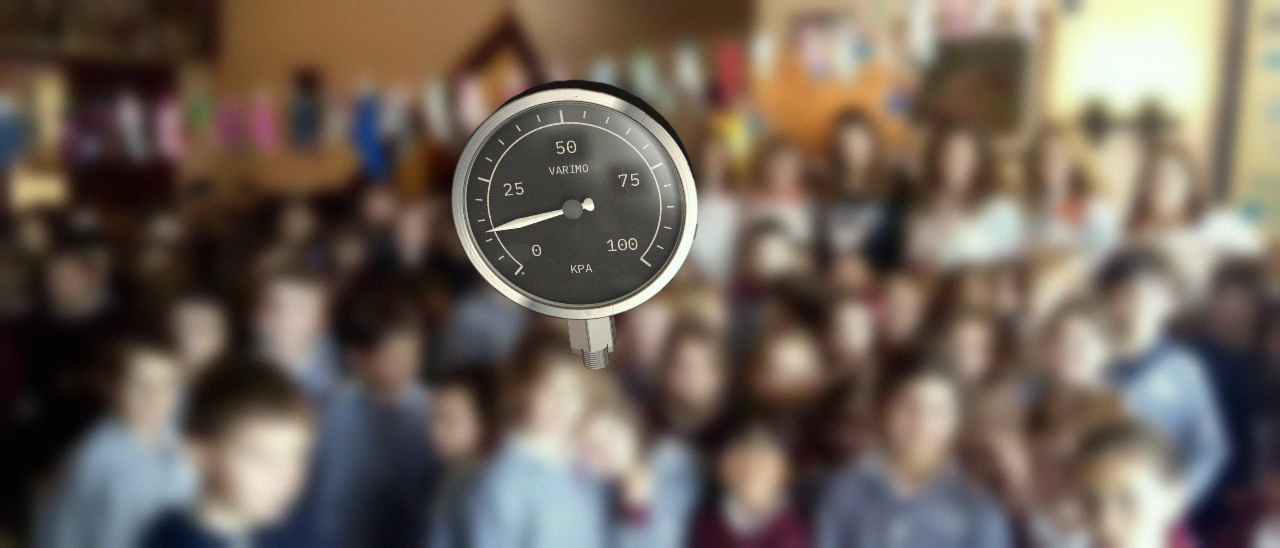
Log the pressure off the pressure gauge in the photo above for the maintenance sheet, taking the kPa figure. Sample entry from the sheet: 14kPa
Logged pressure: 12.5kPa
